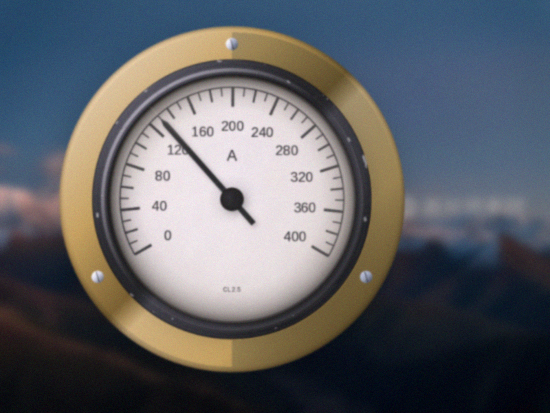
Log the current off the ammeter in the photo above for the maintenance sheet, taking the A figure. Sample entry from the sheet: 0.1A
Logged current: 130A
